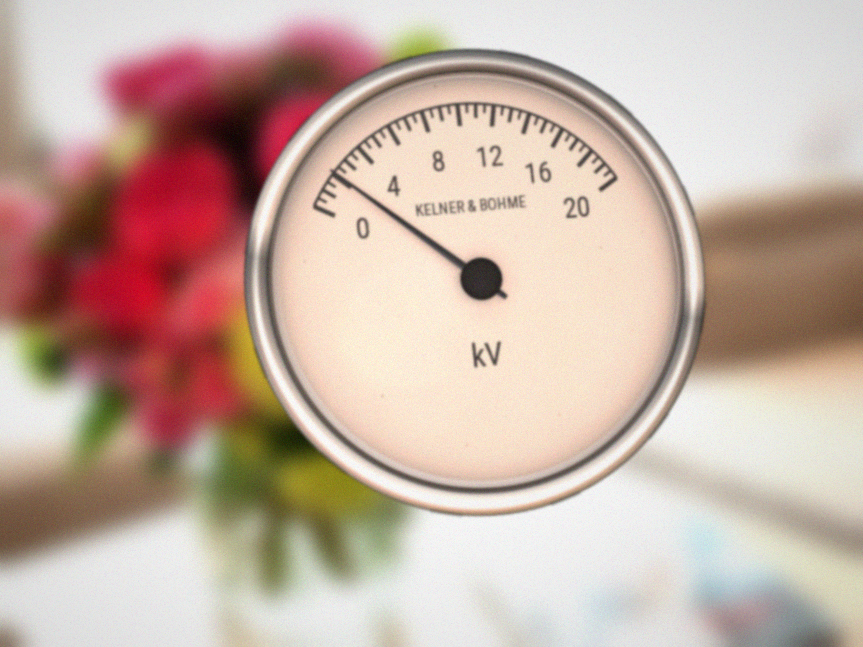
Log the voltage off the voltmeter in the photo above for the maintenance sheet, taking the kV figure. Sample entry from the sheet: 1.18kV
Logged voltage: 2kV
